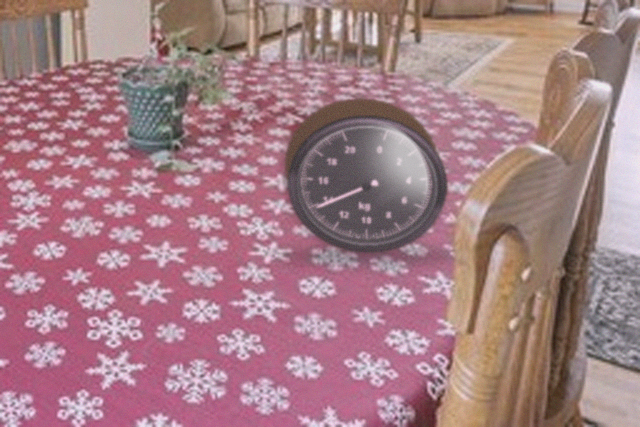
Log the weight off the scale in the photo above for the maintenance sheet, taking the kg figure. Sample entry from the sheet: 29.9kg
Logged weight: 14kg
